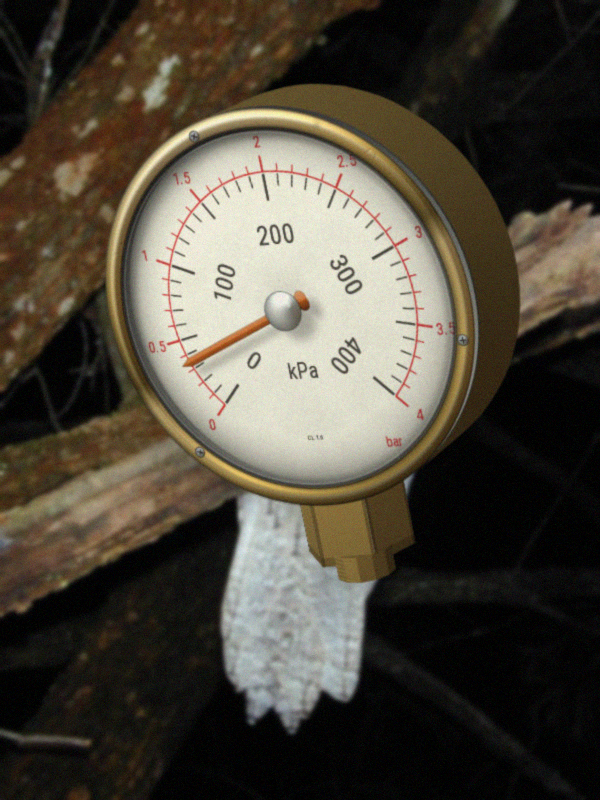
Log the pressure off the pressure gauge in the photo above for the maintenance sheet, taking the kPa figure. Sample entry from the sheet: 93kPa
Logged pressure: 35kPa
